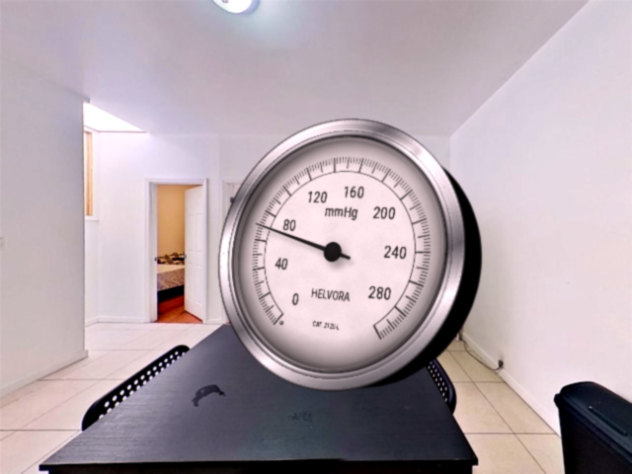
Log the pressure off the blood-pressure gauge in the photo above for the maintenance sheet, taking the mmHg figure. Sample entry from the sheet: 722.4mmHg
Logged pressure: 70mmHg
